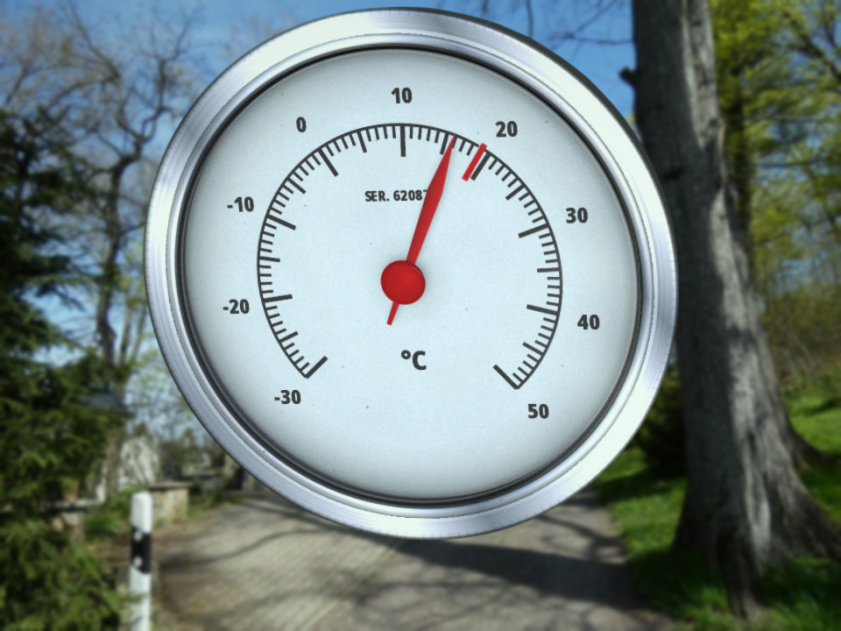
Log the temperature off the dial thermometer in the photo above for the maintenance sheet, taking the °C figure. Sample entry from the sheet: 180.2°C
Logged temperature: 16°C
